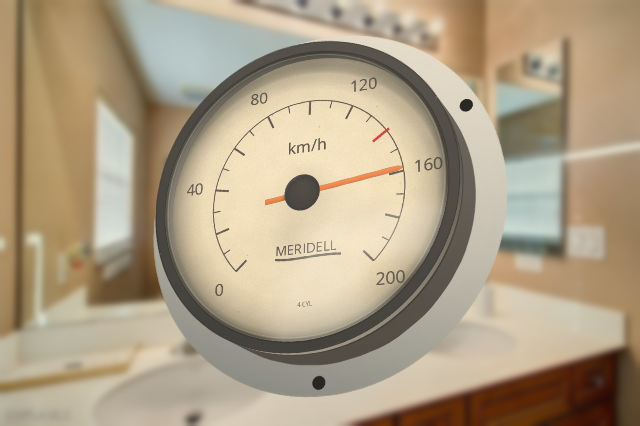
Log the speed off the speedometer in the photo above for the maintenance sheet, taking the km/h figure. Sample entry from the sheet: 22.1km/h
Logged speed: 160km/h
